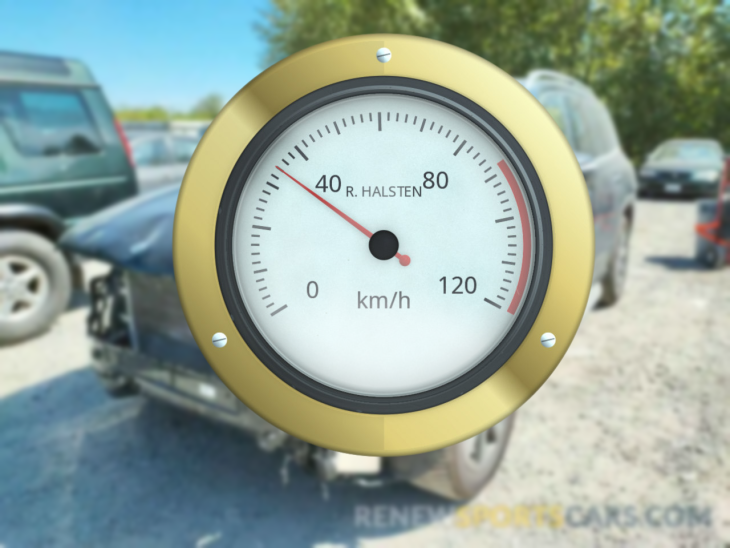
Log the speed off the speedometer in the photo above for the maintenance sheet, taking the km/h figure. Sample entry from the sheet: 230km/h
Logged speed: 34km/h
